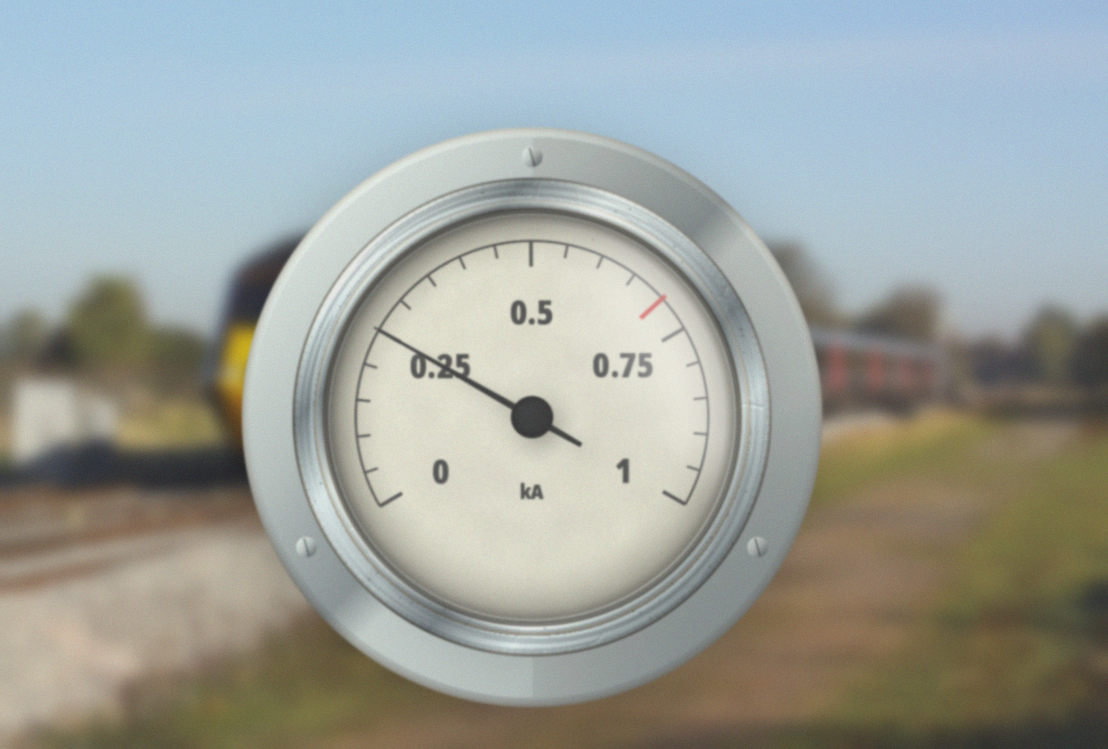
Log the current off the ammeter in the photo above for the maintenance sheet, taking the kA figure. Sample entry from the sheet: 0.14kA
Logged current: 0.25kA
